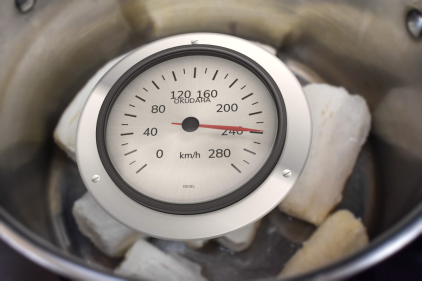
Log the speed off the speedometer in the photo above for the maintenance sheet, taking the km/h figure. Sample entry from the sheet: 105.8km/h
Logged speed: 240km/h
